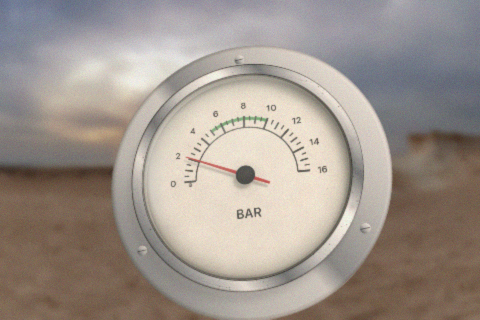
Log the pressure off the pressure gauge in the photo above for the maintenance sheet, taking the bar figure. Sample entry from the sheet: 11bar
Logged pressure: 2bar
